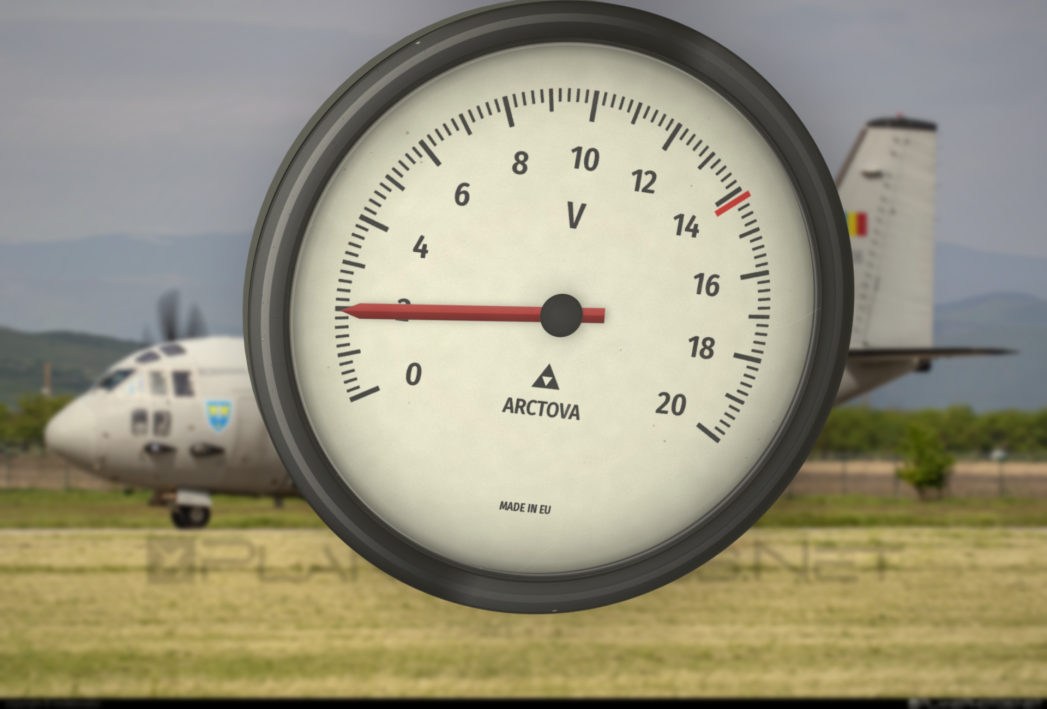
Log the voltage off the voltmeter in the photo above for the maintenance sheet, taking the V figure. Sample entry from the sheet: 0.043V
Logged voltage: 2V
